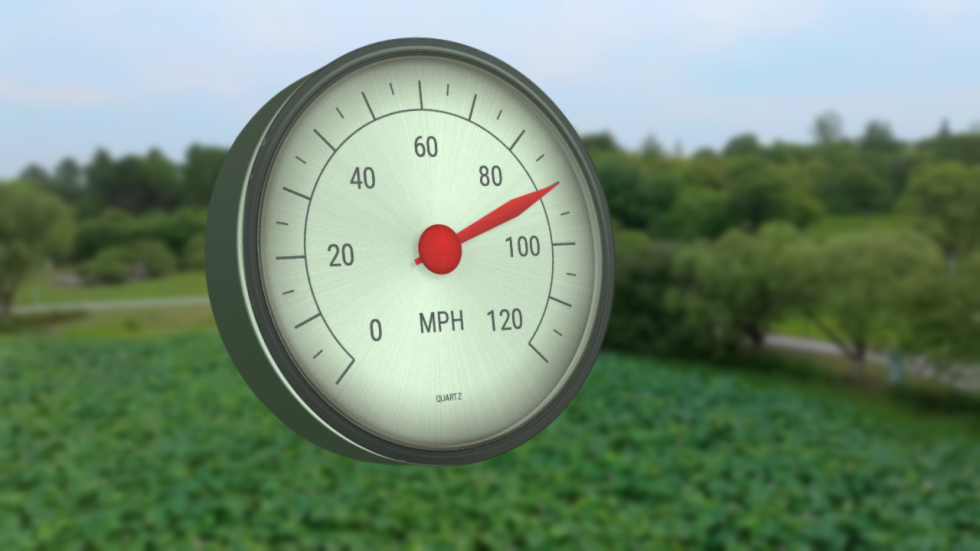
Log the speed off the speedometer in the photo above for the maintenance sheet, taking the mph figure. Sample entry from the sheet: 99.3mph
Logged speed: 90mph
